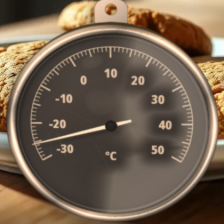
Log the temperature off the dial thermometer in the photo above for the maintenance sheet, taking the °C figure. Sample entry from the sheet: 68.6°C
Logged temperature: -25°C
